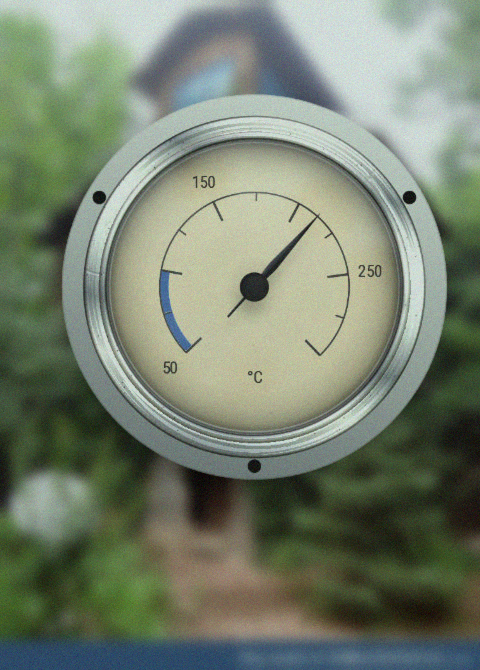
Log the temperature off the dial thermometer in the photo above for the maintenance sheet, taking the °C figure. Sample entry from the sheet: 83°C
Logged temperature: 212.5°C
